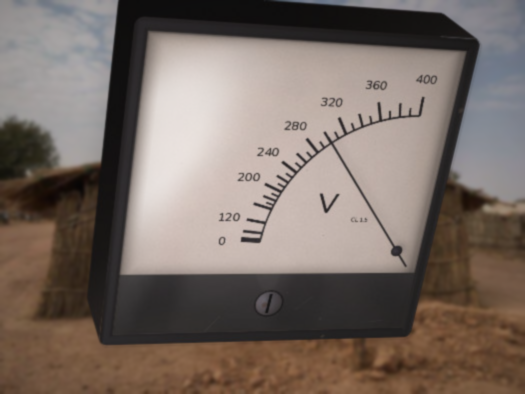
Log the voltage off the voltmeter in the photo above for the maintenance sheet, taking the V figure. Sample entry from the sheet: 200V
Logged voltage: 300V
